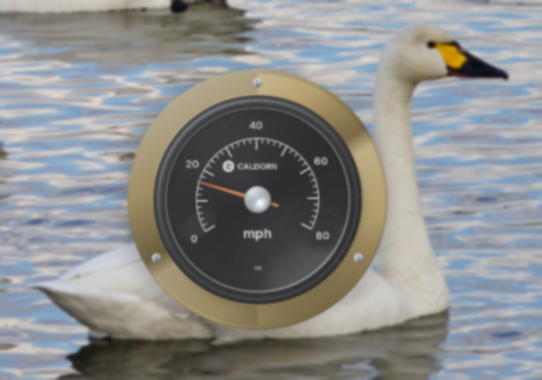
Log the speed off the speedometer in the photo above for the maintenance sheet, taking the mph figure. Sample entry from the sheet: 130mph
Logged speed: 16mph
